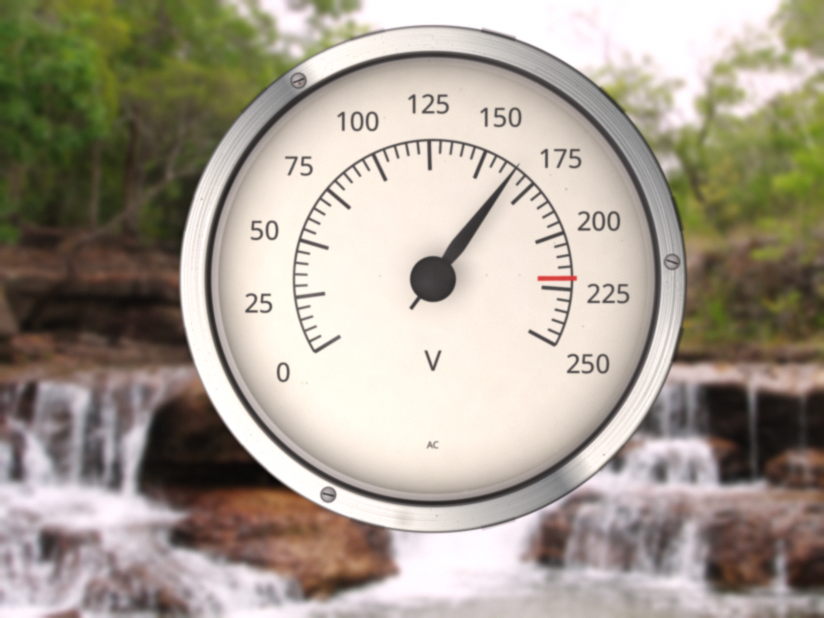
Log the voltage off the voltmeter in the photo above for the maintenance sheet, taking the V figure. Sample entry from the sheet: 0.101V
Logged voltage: 165V
